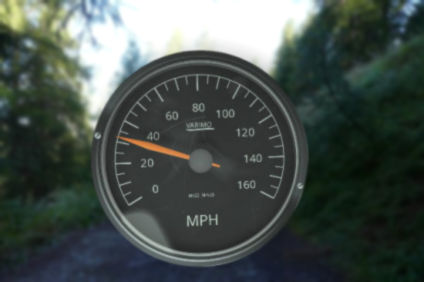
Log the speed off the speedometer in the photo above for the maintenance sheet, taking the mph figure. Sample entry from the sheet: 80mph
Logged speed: 32.5mph
